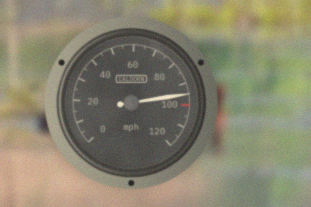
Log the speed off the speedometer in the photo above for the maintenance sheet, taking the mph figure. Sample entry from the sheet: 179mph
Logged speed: 95mph
